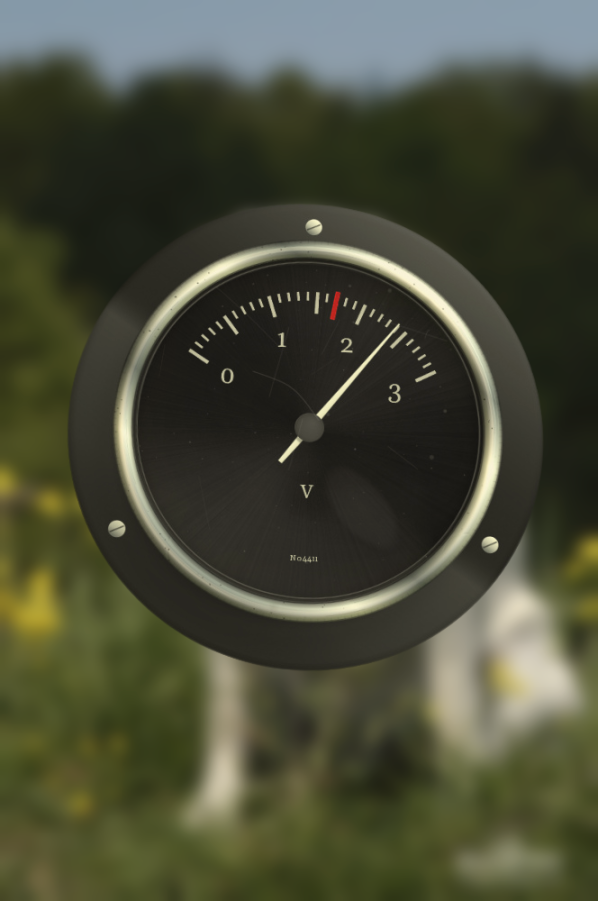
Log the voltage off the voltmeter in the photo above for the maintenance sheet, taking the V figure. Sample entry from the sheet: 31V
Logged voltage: 2.4V
